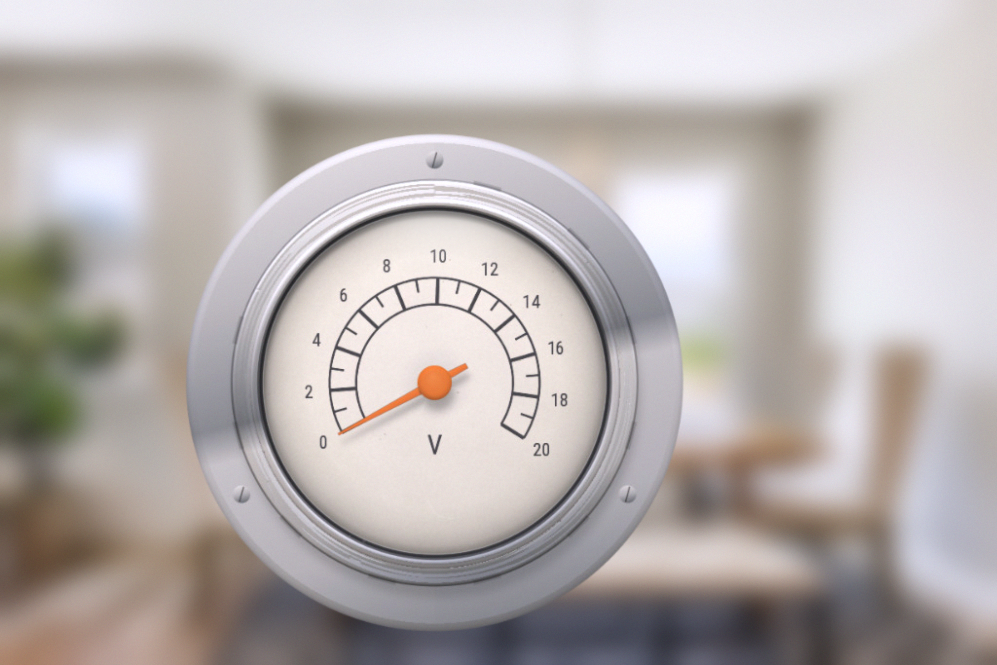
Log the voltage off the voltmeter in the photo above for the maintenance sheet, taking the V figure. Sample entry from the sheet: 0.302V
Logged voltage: 0V
